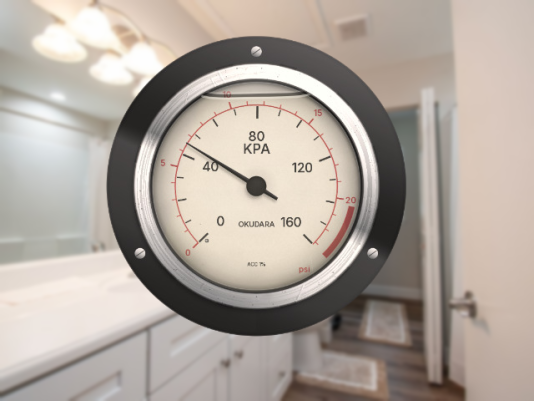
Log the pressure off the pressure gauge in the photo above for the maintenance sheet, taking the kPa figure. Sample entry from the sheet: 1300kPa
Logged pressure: 45kPa
